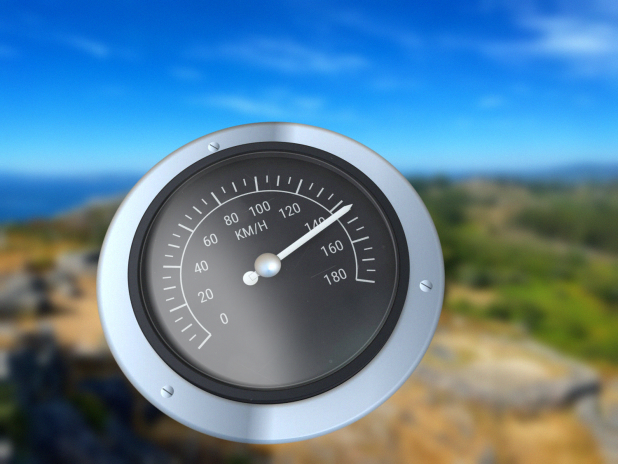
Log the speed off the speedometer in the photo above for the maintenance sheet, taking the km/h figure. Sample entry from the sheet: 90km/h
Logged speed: 145km/h
